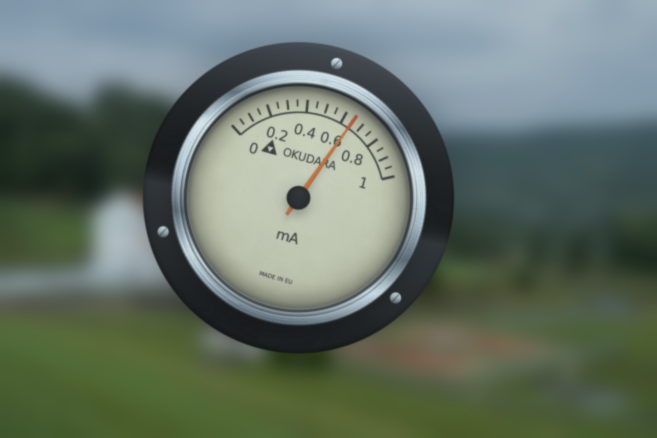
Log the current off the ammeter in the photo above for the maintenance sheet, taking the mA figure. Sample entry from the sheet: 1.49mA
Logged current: 0.65mA
